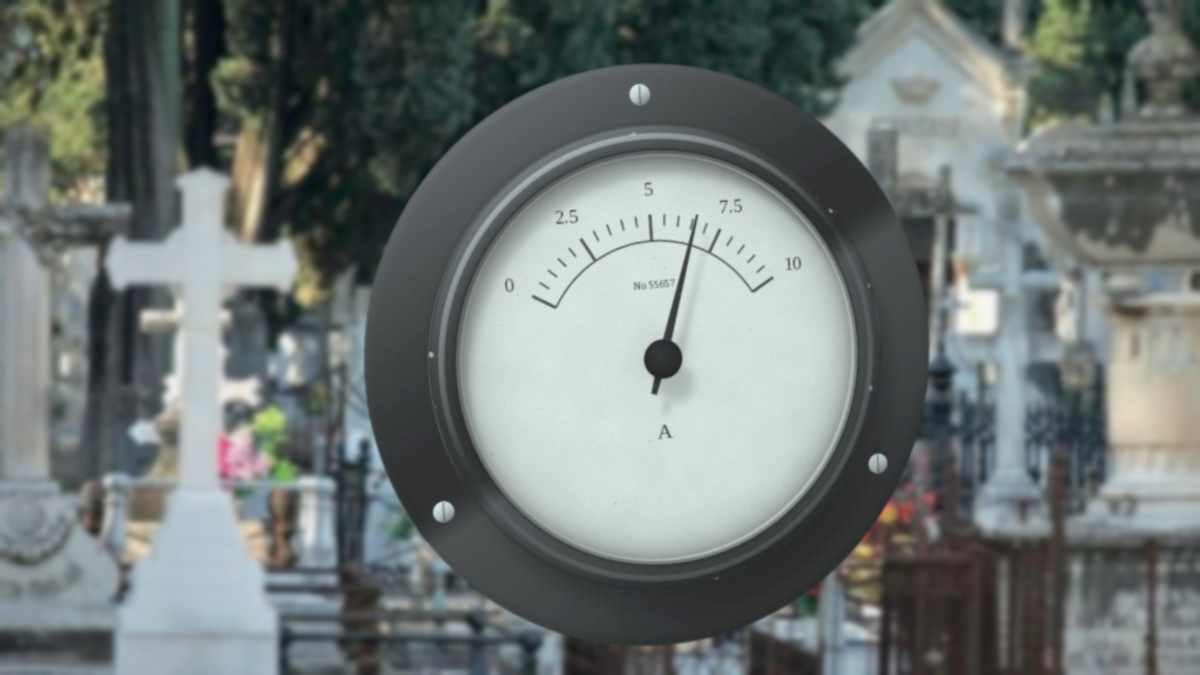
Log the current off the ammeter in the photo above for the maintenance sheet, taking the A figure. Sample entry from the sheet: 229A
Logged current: 6.5A
